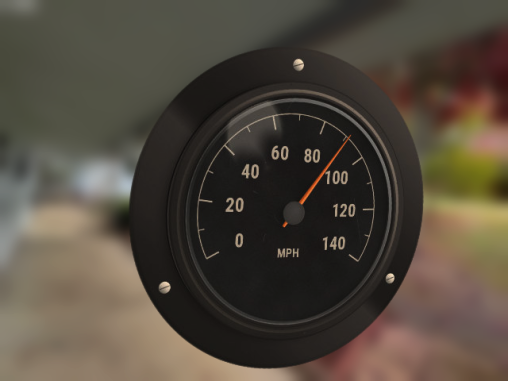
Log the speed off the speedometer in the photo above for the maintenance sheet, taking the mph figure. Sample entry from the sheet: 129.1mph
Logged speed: 90mph
